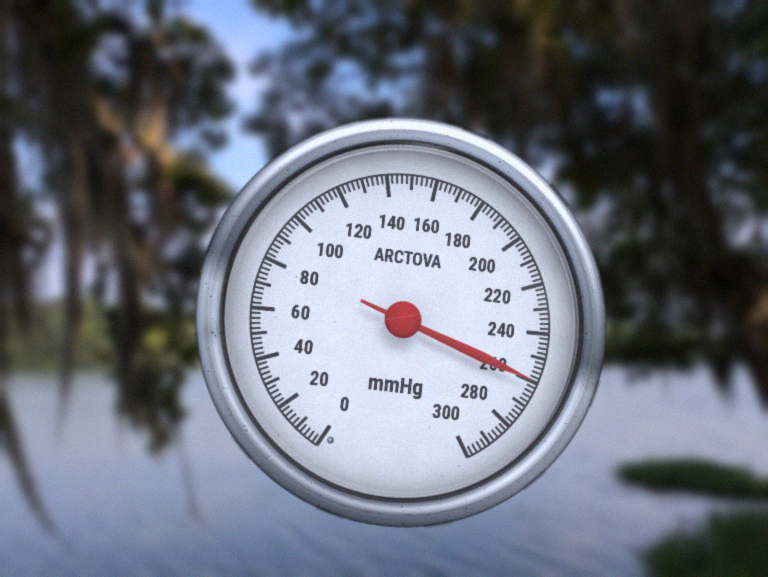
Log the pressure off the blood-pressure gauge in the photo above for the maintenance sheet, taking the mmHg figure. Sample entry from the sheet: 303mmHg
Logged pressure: 260mmHg
